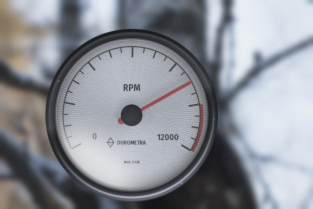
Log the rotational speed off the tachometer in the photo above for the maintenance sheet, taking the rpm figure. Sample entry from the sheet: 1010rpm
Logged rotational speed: 9000rpm
